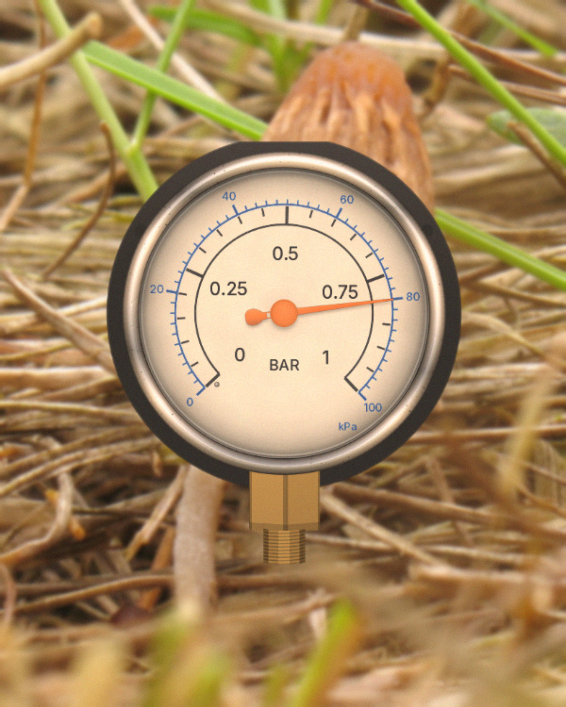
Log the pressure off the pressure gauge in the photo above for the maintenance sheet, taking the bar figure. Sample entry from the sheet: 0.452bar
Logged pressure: 0.8bar
